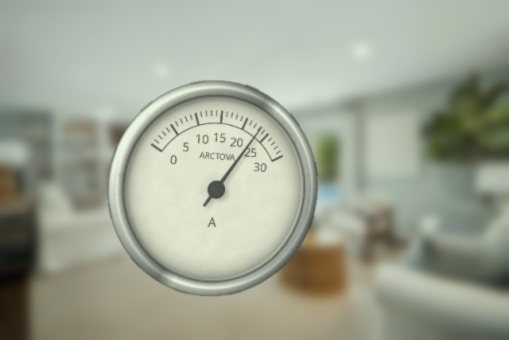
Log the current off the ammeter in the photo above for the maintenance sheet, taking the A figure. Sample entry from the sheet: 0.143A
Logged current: 23A
